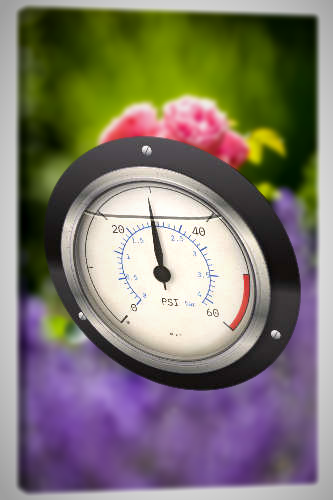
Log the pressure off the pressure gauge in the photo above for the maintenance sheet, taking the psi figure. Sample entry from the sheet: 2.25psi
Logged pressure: 30psi
